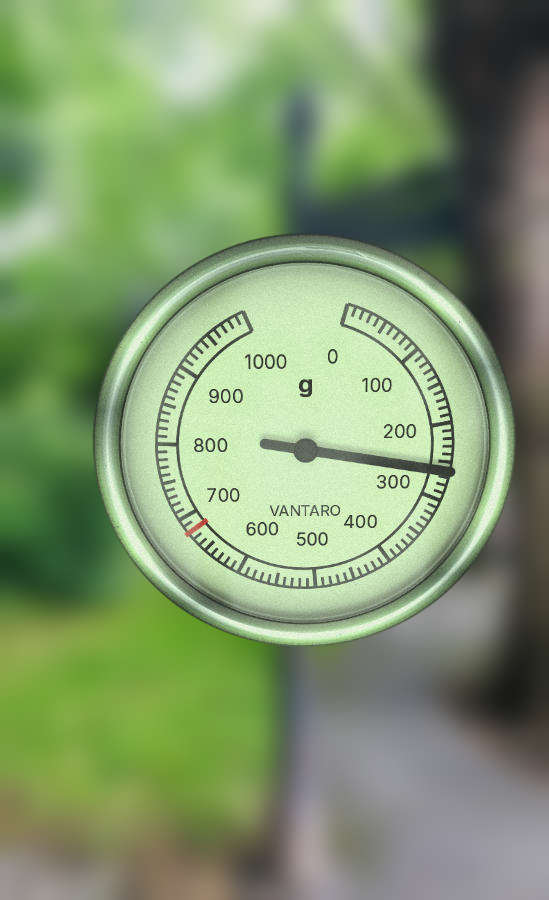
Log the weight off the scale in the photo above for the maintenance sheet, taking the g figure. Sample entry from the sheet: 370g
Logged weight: 260g
